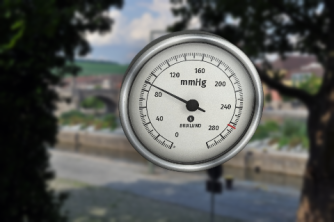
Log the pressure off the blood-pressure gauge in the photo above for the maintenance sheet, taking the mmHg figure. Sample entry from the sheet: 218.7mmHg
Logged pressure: 90mmHg
